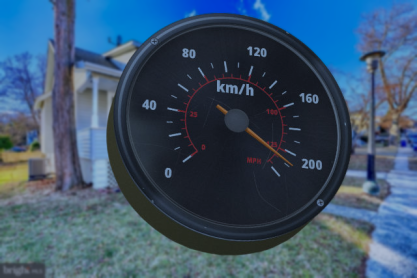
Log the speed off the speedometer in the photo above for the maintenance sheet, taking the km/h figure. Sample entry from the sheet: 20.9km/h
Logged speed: 210km/h
